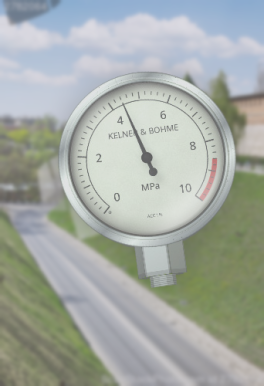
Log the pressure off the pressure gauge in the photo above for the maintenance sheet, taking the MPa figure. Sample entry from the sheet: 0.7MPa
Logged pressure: 4.4MPa
